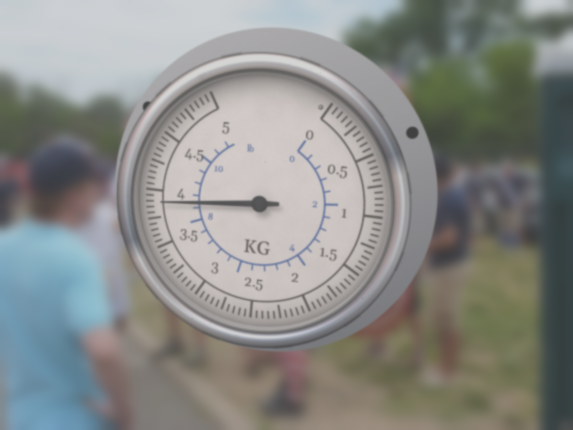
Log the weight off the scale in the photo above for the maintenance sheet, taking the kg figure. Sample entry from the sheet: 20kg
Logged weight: 3.9kg
